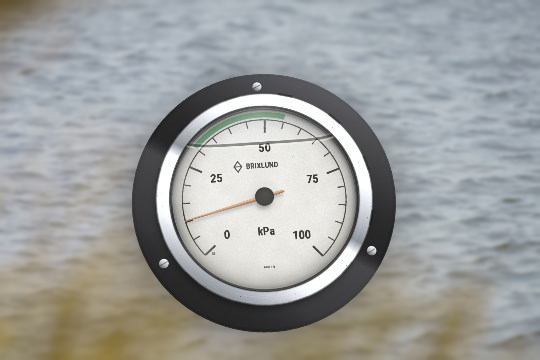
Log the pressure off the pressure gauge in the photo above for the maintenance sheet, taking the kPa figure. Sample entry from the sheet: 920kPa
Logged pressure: 10kPa
